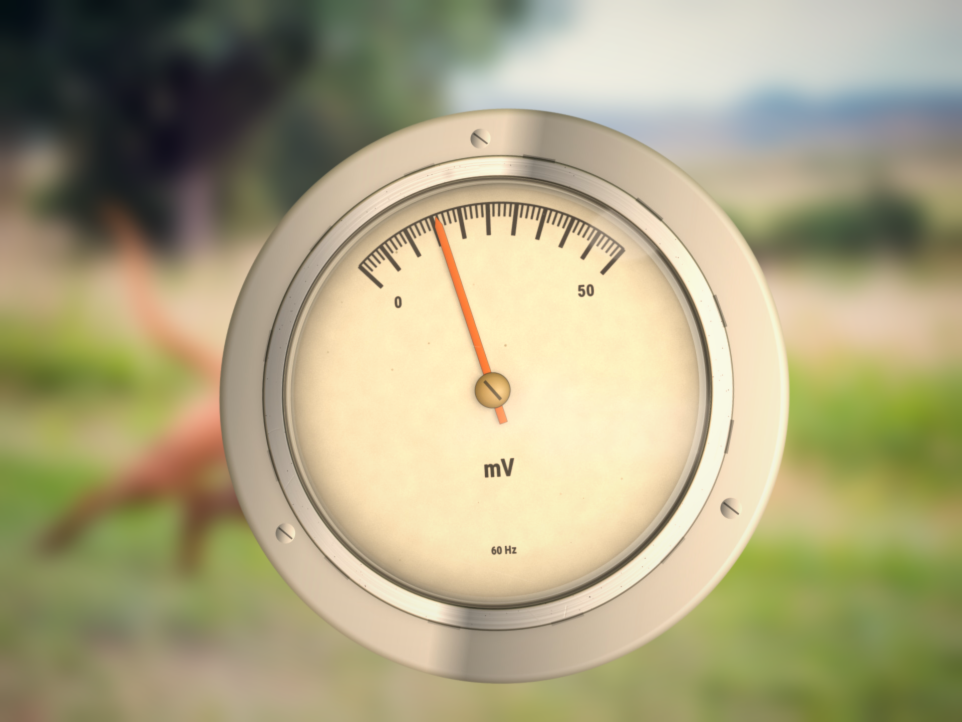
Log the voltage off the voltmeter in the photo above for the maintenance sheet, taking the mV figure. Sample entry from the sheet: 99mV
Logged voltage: 16mV
